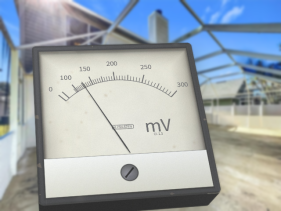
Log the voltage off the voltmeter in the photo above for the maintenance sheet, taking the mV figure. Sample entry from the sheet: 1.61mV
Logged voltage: 125mV
